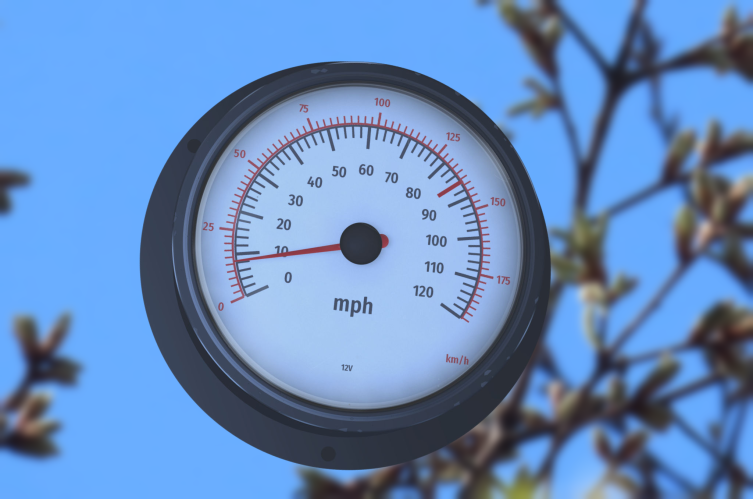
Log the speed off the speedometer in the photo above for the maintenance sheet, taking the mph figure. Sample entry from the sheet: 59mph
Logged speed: 8mph
